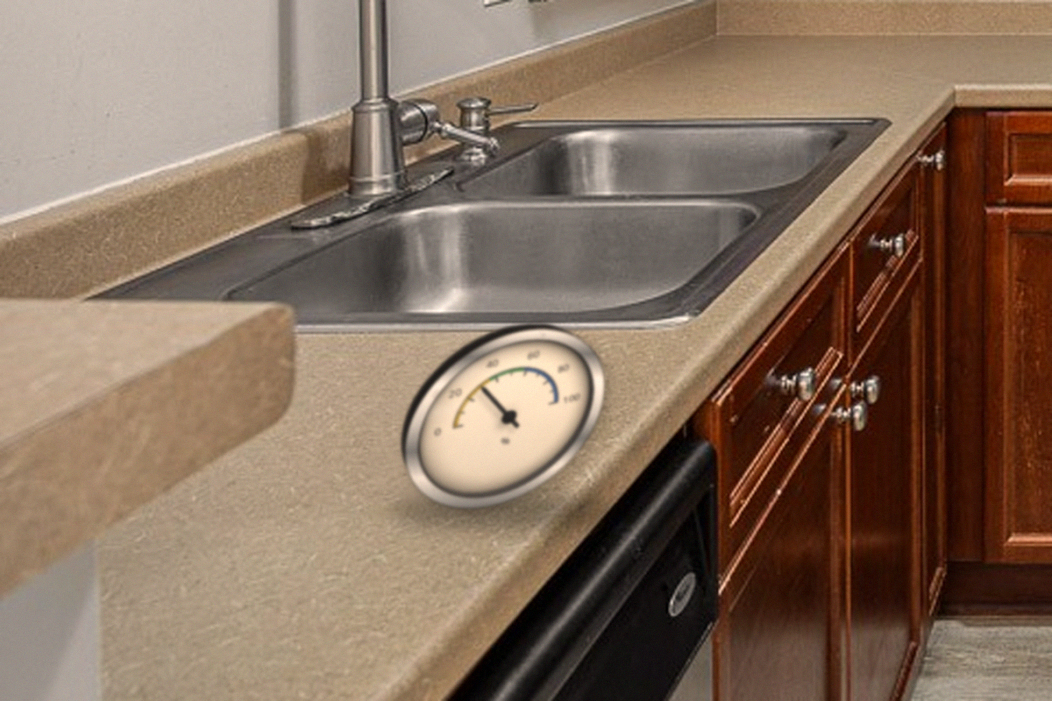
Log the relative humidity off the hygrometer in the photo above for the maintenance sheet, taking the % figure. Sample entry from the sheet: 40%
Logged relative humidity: 30%
